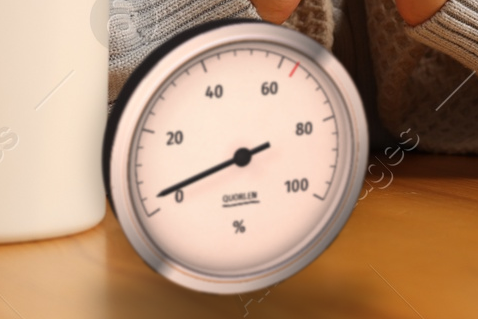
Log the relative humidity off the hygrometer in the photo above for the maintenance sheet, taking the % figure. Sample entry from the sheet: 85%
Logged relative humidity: 4%
